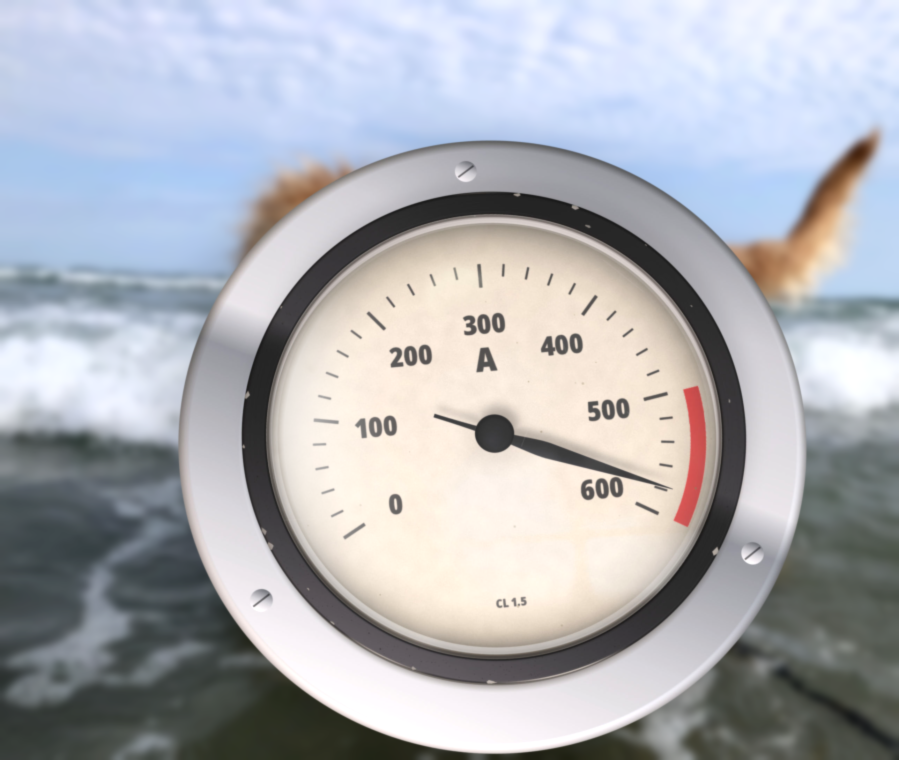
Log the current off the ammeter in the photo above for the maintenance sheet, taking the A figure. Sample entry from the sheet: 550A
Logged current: 580A
